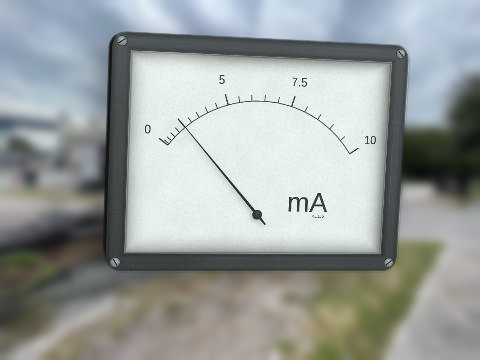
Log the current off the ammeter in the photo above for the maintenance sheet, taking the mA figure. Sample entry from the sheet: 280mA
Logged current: 2.5mA
